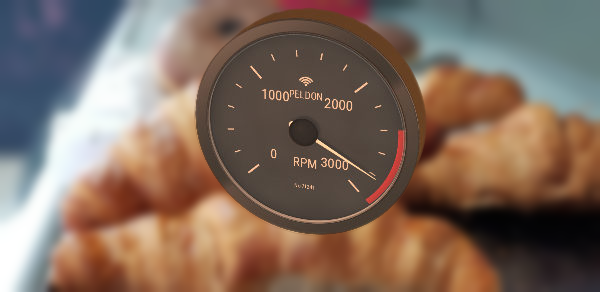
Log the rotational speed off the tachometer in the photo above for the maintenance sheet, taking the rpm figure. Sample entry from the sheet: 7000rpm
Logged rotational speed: 2800rpm
